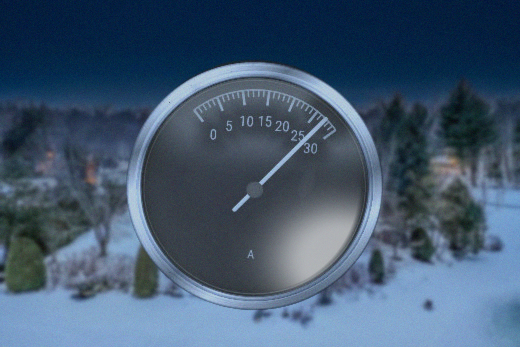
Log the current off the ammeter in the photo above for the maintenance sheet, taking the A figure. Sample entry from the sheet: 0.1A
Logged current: 27A
